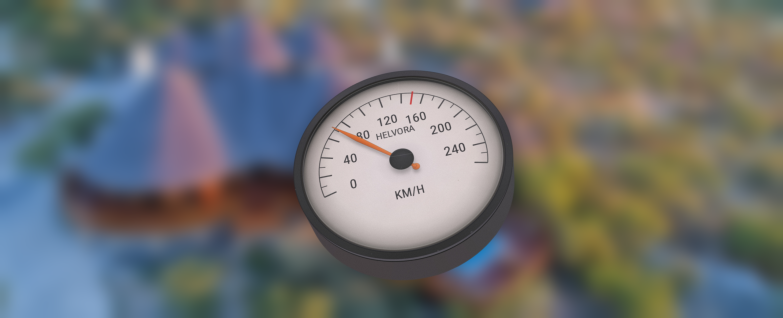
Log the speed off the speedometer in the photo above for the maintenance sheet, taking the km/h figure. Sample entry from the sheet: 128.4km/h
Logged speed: 70km/h
